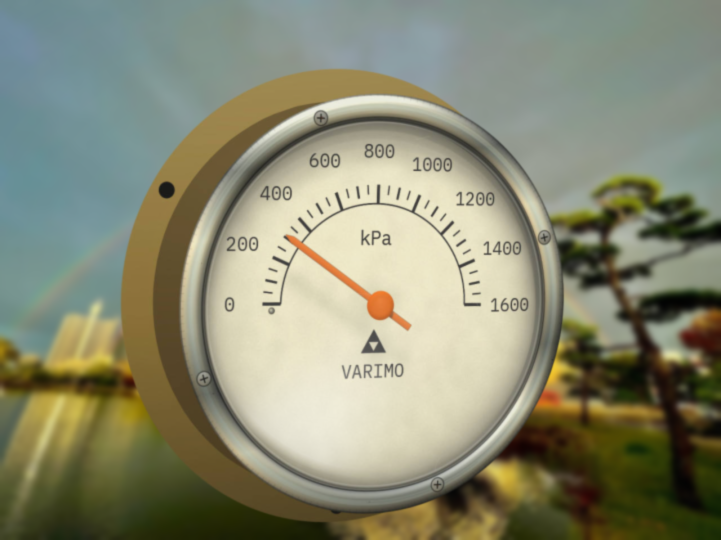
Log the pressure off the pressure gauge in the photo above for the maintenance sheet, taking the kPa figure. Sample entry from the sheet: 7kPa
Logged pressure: 300kPa
